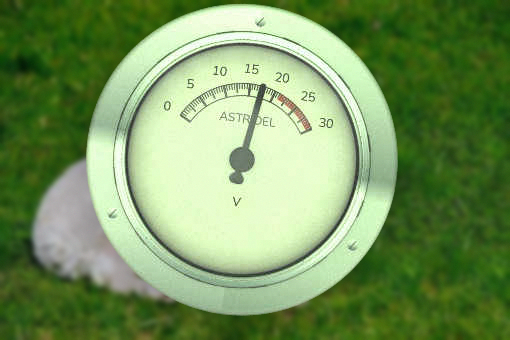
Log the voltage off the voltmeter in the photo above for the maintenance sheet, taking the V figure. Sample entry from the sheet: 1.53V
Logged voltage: 17.5V
